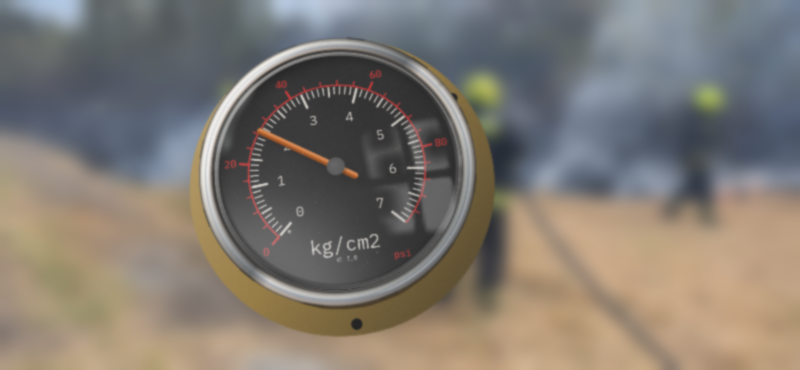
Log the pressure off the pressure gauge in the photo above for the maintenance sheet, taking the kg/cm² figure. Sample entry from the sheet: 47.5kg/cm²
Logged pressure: 2kg/cm²
